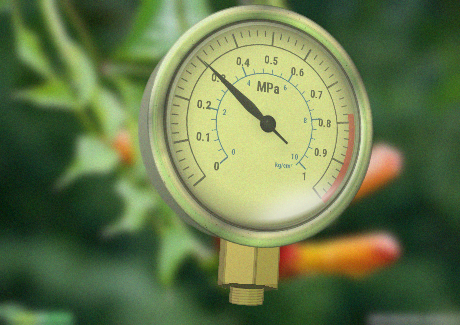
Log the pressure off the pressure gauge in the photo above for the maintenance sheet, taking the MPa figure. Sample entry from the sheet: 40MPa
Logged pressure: 0.3MPa
